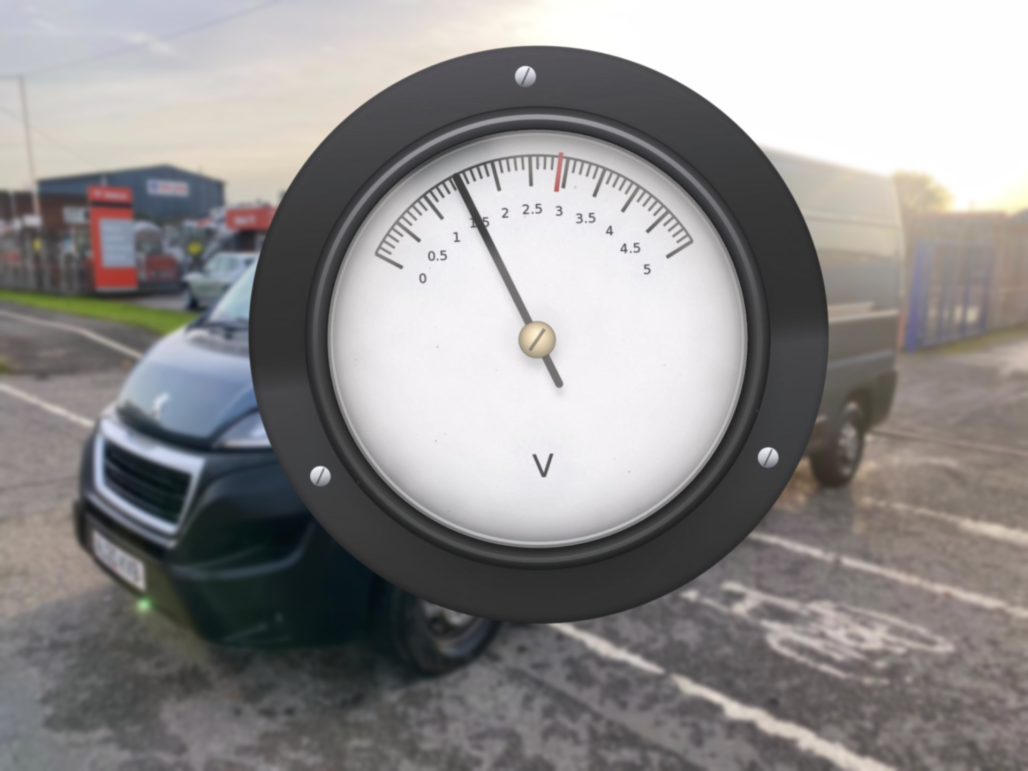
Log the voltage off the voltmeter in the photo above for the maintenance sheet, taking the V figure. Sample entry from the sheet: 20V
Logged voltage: 1.5V
